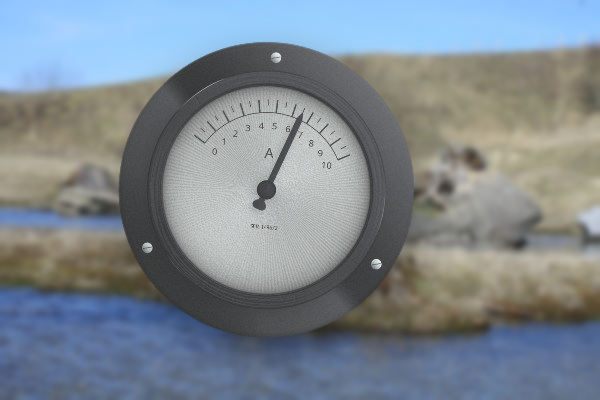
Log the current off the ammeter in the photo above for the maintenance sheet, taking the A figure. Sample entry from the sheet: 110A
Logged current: 6.5A
